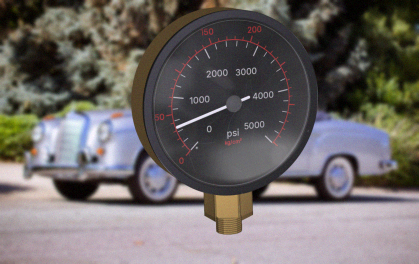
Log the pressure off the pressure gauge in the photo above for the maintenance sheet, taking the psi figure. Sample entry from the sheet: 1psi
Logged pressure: 500psi
